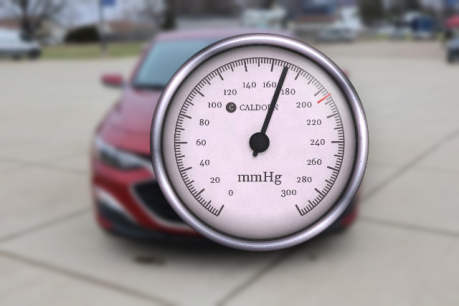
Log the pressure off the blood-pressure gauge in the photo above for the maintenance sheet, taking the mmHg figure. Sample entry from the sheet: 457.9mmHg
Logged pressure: 170mmHg
